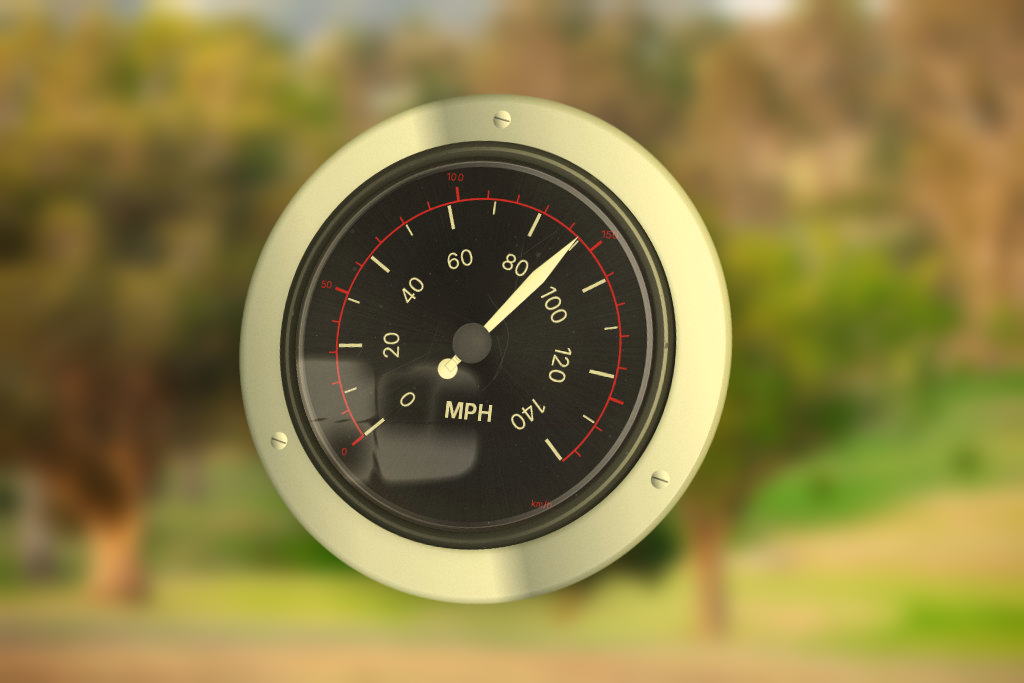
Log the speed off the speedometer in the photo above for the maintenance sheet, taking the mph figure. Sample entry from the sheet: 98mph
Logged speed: 90mph
